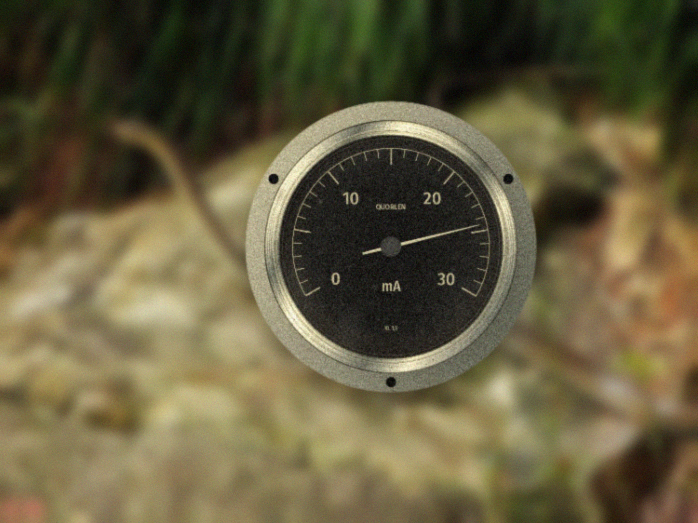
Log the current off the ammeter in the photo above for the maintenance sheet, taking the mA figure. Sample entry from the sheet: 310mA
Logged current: 24.5mA
